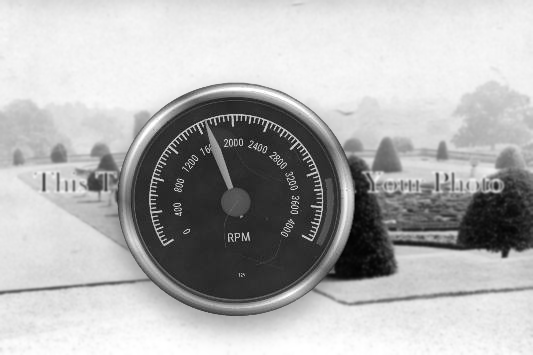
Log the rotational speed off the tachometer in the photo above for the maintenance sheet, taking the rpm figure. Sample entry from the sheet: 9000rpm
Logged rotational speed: 1700rpm
